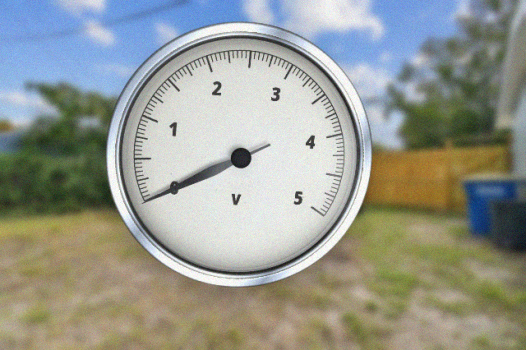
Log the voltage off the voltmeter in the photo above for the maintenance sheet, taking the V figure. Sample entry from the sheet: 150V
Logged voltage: 0V
